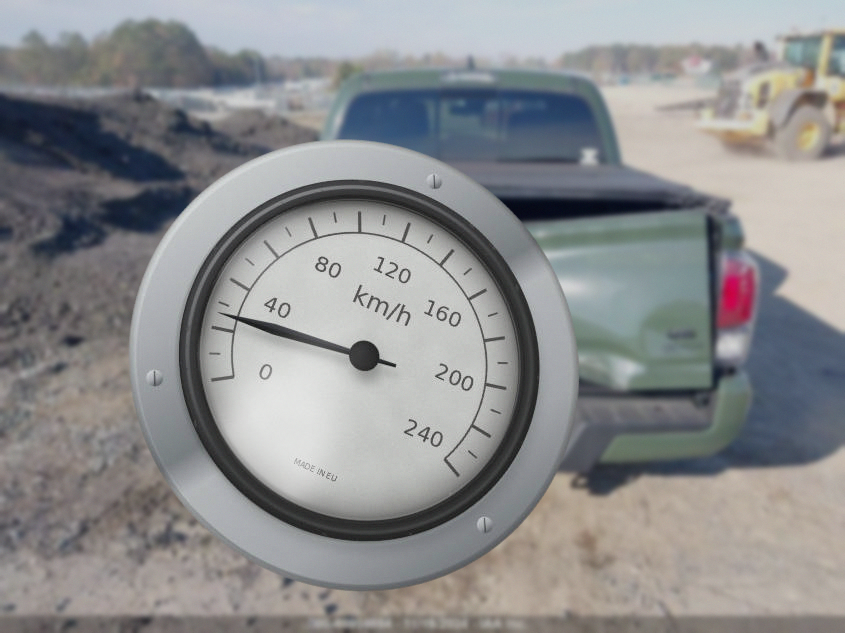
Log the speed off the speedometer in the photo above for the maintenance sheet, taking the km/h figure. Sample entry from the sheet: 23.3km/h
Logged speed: 25km/h
